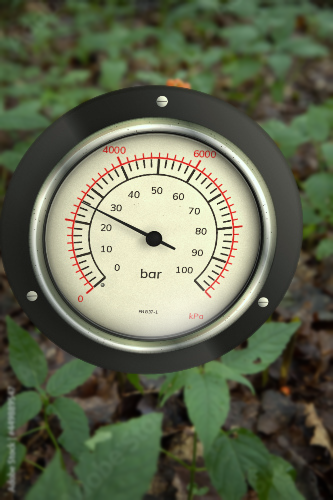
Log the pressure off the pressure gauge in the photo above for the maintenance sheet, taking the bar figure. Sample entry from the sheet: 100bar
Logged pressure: 26bar
